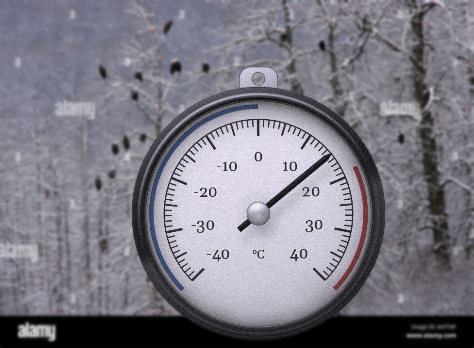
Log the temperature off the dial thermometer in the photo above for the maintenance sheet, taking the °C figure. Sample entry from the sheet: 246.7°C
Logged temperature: 15°C
